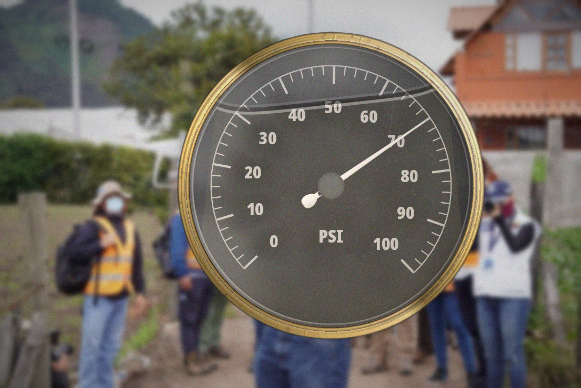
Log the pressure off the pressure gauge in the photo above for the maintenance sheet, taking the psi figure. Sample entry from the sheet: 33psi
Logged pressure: 70psi
